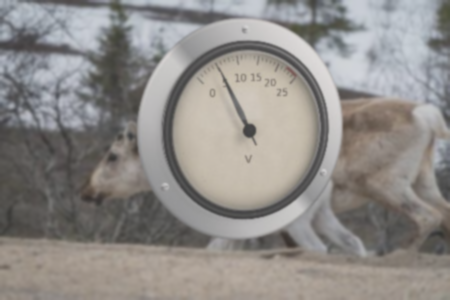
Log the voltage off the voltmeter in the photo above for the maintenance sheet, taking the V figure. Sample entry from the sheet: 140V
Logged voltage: 5V
